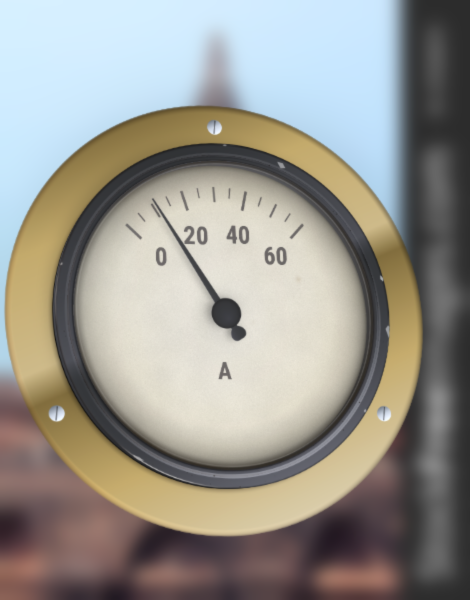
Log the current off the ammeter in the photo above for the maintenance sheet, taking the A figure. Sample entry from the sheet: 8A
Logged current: 10A
